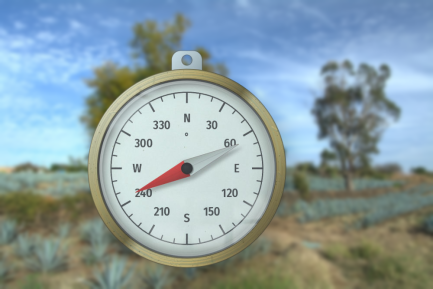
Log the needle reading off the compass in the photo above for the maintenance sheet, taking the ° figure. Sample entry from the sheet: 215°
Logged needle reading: 245°
